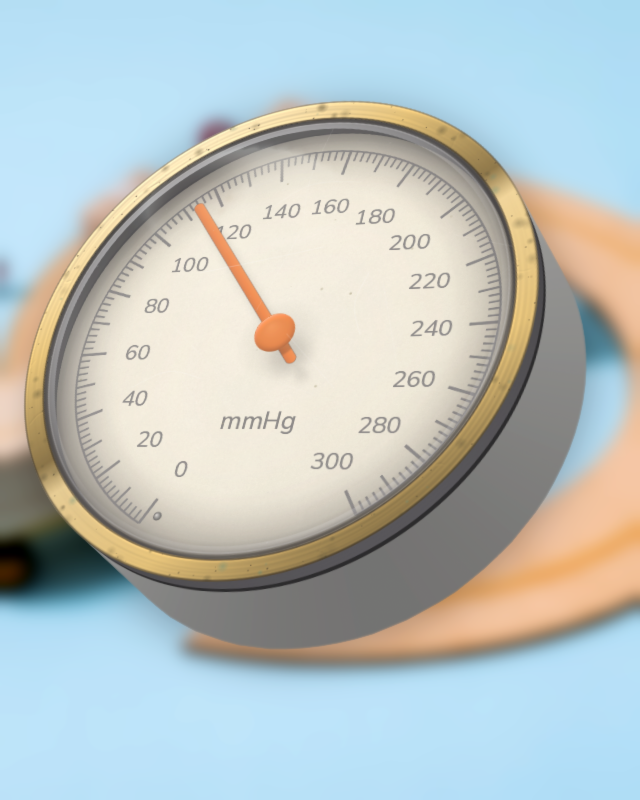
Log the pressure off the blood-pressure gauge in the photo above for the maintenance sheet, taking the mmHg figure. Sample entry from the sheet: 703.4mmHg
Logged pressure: 114mmHg
